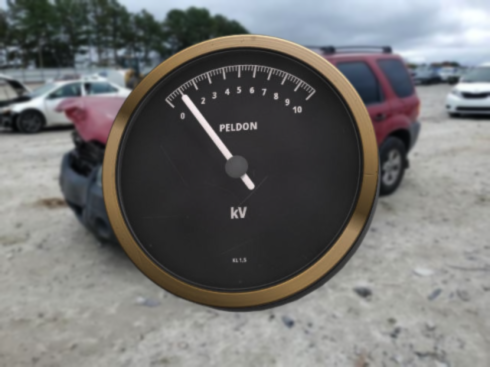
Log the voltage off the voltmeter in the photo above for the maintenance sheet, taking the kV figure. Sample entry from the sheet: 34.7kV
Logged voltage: 1kV
